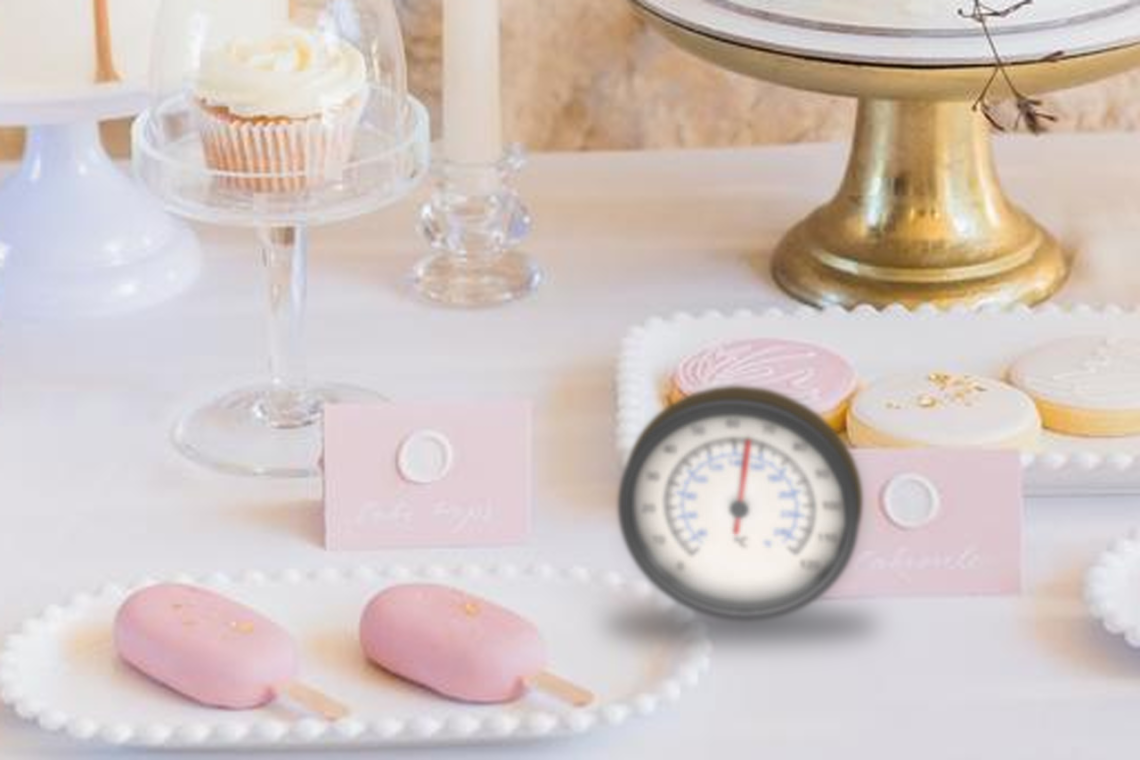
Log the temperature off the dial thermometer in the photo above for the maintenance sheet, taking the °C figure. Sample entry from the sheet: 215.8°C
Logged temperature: 65°C
